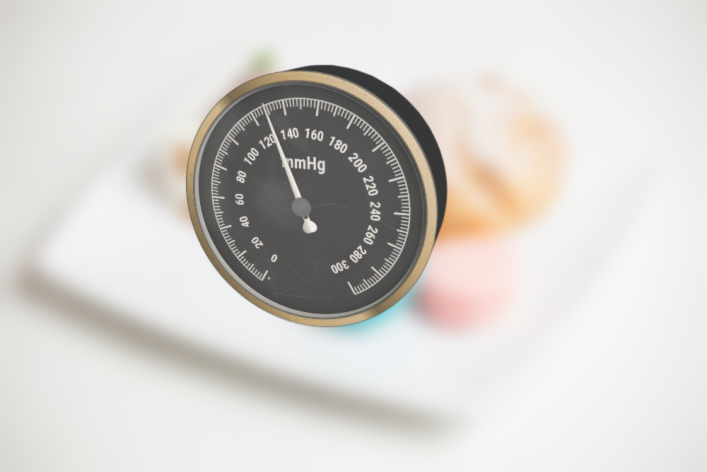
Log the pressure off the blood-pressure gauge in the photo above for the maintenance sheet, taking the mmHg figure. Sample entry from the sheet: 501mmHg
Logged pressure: 130mmHg
